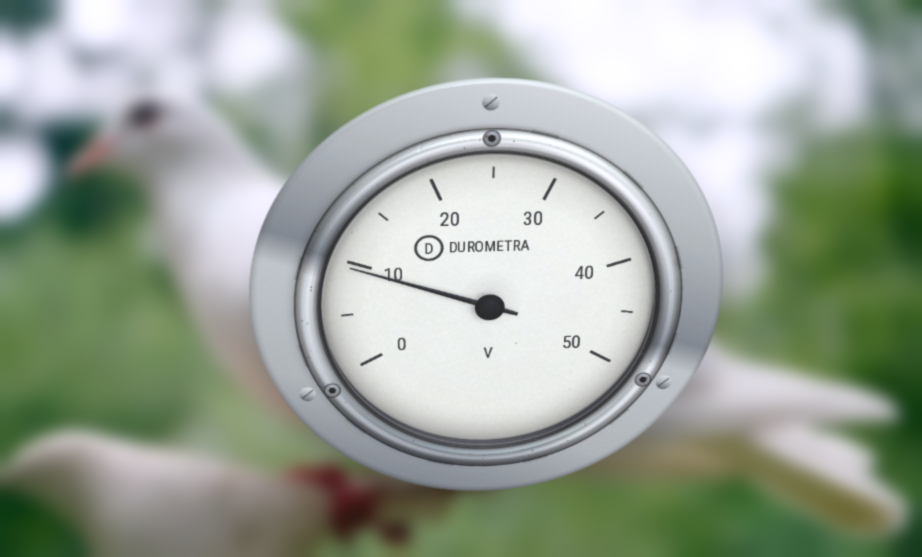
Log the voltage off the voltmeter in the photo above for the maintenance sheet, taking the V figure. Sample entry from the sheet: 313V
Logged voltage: 10V
